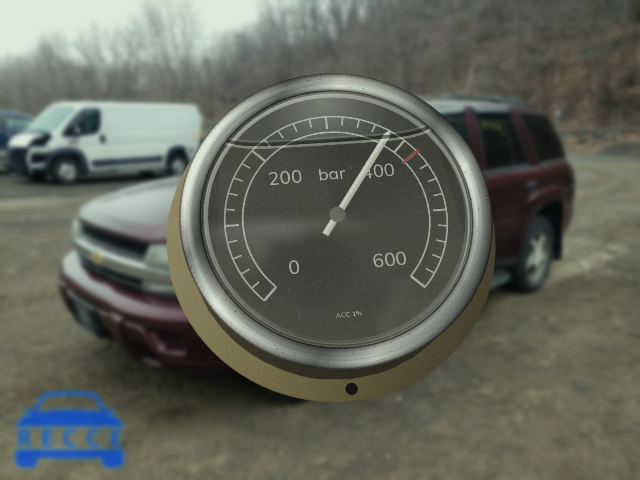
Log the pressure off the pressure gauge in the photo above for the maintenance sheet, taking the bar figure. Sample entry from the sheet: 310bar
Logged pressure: 380bar
